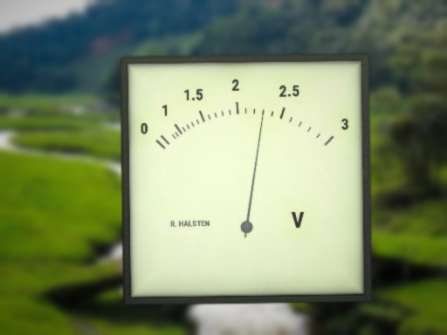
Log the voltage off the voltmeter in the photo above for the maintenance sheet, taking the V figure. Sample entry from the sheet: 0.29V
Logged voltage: 2.3V
